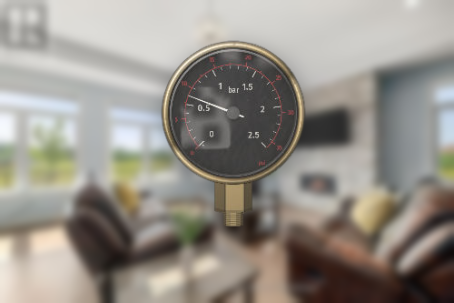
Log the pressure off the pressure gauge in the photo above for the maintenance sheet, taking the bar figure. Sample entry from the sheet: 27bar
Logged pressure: 0.6bar
